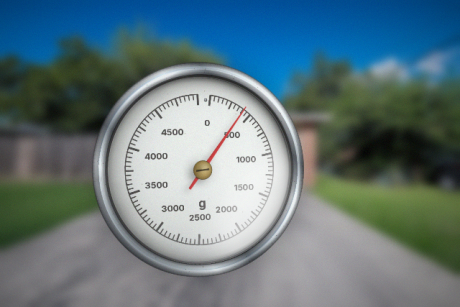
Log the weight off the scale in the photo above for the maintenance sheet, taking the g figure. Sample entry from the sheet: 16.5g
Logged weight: 400g
